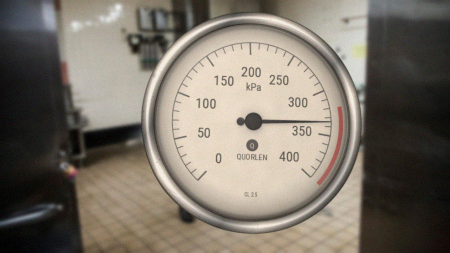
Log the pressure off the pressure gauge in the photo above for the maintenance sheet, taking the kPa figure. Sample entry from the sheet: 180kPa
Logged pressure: 335kPa
